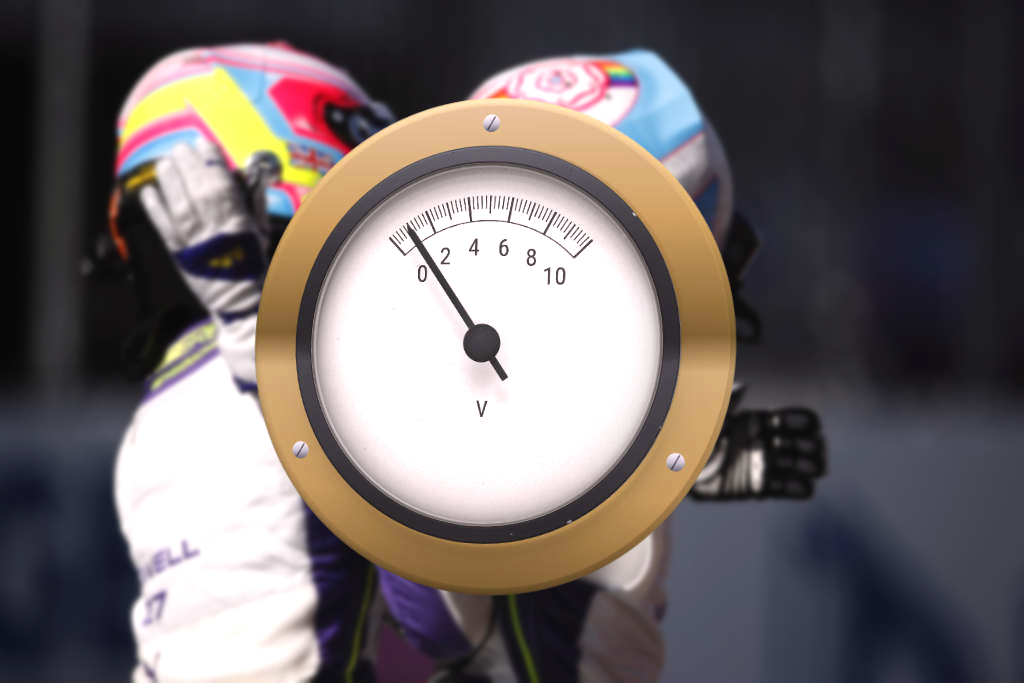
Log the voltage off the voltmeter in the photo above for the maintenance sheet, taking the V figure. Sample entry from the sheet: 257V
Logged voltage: 1V
